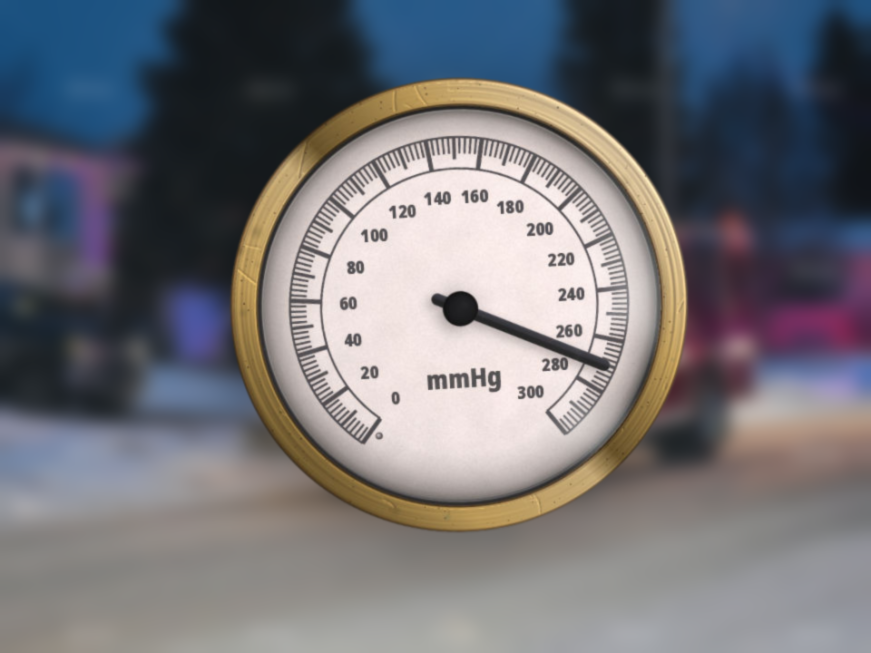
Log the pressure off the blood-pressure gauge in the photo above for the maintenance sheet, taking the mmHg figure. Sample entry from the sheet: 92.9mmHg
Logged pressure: 270mmHg
